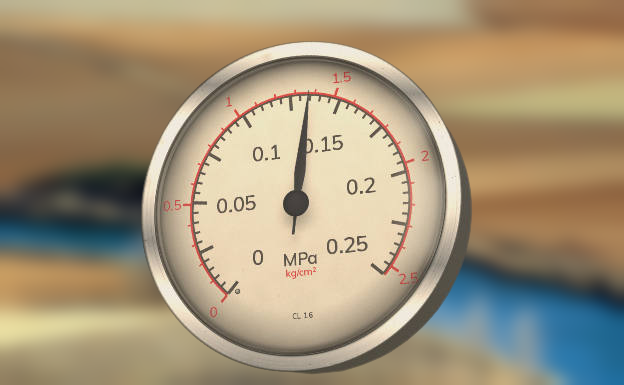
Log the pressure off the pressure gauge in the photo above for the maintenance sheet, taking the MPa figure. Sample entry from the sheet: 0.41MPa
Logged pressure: 0.135MPa
